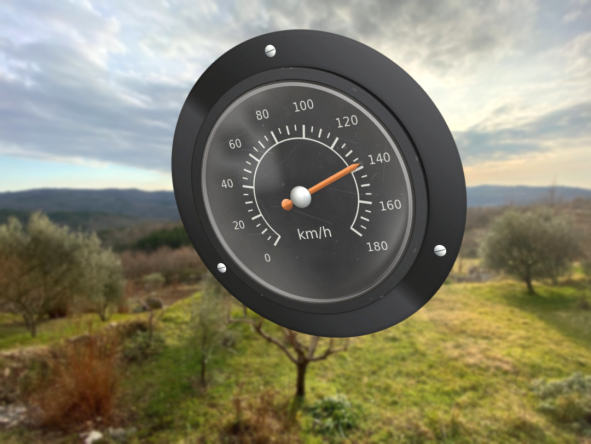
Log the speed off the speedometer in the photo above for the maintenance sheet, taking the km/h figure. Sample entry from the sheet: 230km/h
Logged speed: 137.5km/h
